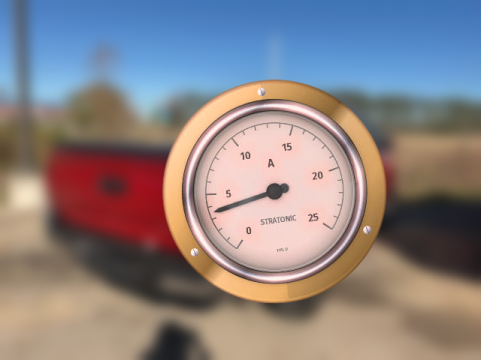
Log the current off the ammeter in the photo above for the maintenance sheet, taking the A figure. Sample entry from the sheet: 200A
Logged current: 3.5A
